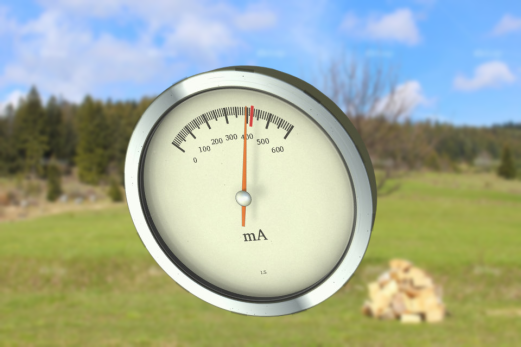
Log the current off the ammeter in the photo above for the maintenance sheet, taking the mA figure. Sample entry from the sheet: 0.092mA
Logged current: 400mA
